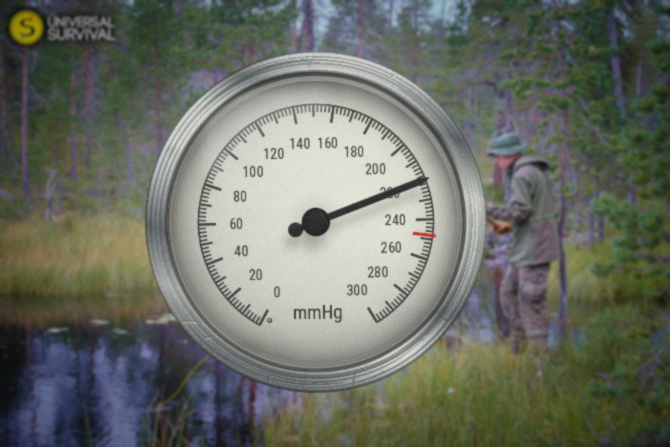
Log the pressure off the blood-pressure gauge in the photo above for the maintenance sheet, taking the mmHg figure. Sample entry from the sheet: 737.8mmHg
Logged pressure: 220mmHg
